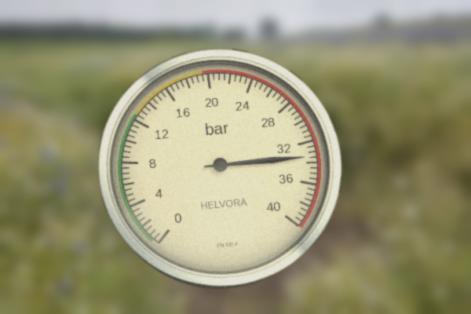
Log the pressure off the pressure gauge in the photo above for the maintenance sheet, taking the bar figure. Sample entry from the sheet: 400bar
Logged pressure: 33.5bar
